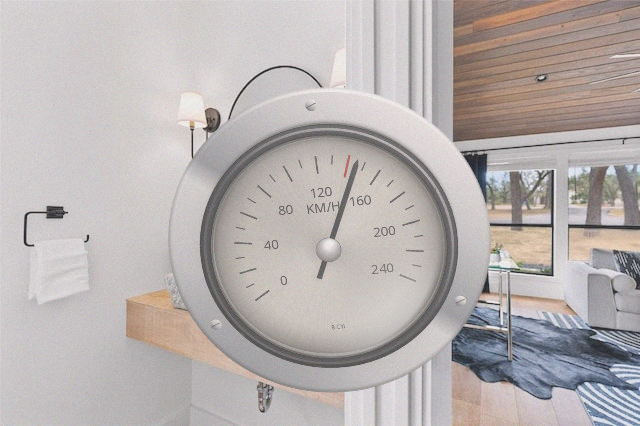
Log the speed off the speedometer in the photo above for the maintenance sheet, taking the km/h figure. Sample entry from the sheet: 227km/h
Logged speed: 145km/h
